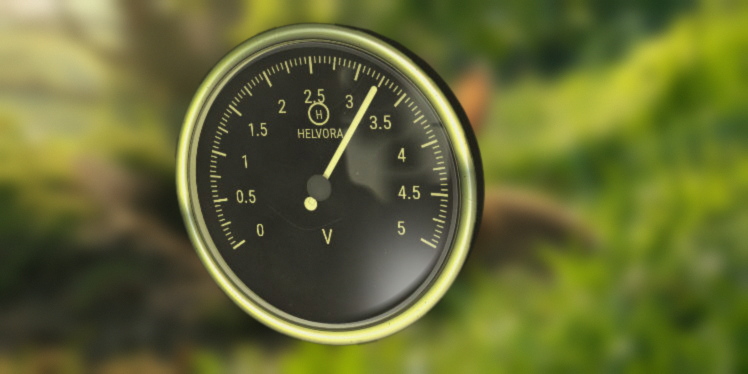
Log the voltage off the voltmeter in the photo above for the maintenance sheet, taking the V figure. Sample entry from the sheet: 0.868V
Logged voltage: 3.25V
